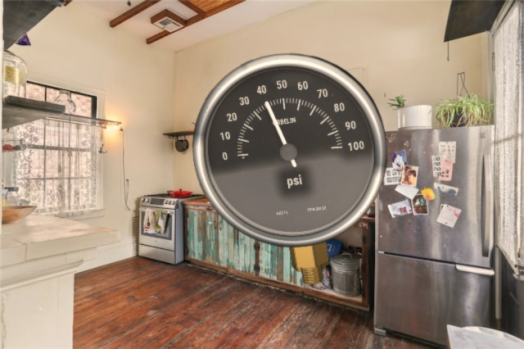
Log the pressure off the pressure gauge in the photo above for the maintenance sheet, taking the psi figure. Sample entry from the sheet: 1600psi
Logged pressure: 40psi
